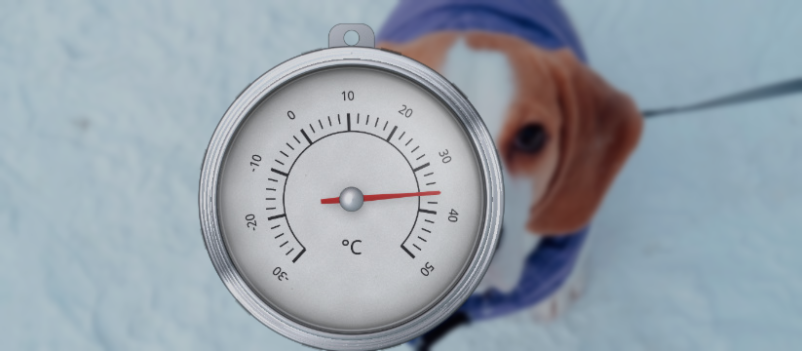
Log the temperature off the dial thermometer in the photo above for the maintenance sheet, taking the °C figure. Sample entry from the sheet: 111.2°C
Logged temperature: 36°C
